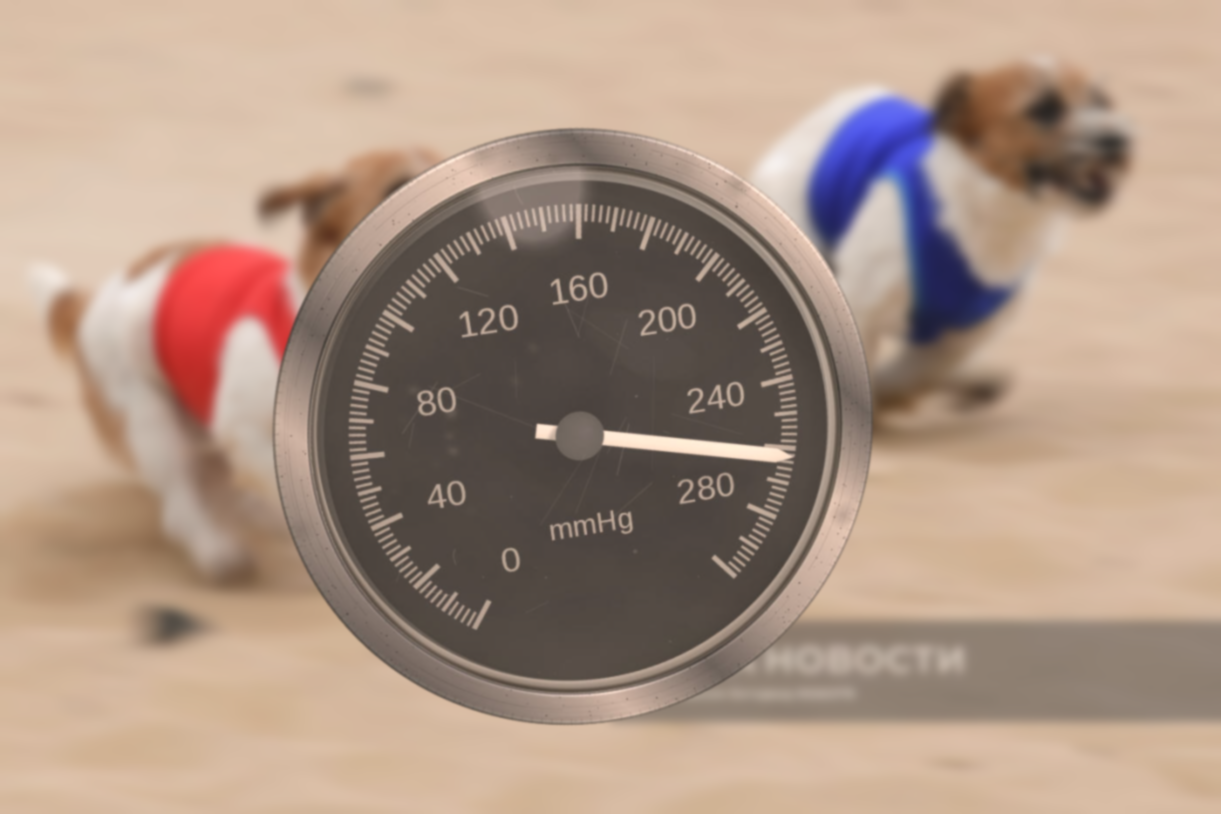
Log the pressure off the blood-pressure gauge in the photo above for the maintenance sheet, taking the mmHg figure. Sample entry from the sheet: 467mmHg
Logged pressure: 262mmHg
